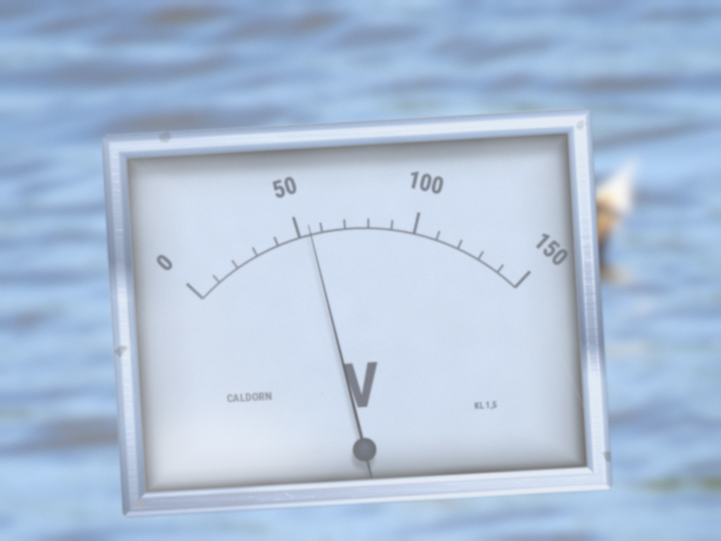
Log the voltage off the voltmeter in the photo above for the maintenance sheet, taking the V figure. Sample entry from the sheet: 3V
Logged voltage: 55V
